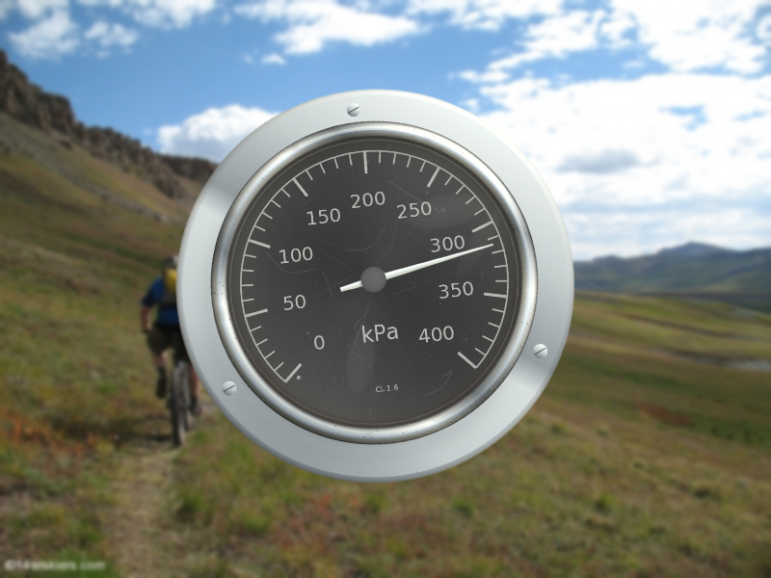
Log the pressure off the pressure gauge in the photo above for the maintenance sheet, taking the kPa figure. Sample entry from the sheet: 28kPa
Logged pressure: 315kPa
